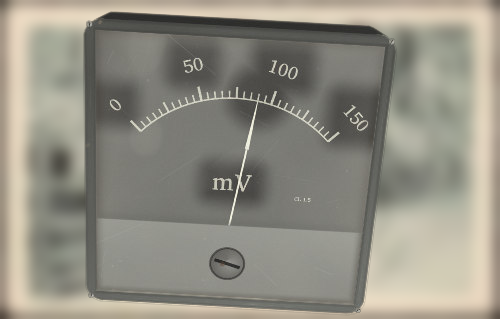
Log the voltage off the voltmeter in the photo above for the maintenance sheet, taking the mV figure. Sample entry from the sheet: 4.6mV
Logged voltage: 90mV
